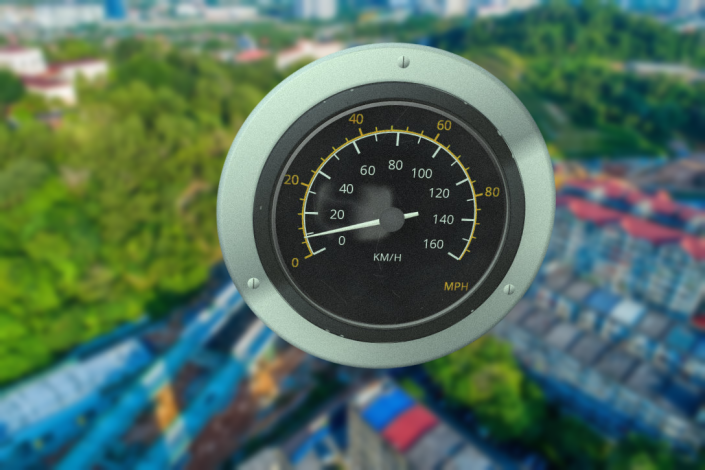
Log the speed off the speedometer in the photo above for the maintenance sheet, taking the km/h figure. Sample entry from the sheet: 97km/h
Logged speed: 10km/h
